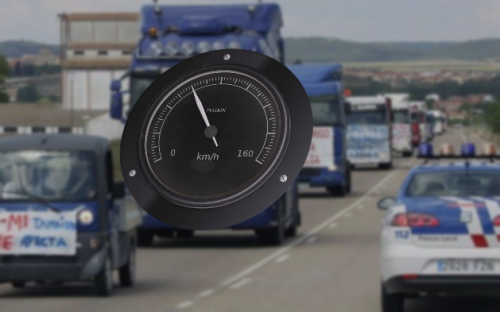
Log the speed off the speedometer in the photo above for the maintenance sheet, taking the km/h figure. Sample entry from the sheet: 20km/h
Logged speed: 60km/h
